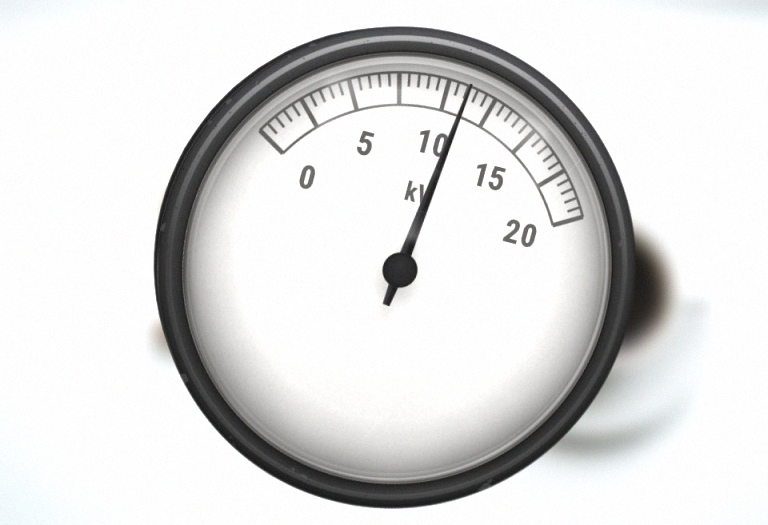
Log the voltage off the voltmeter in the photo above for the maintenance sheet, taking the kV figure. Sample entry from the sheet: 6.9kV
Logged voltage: 11kV
